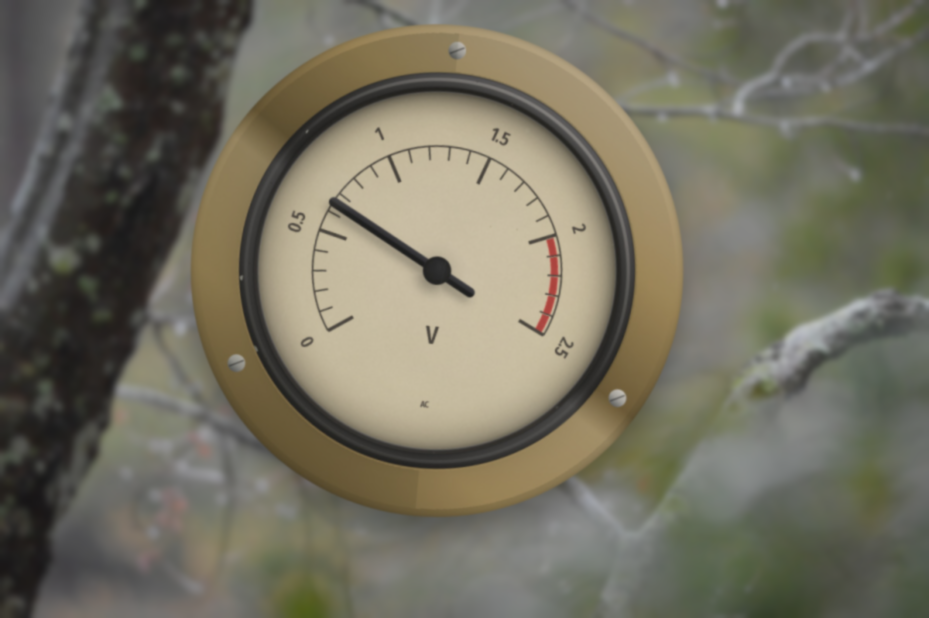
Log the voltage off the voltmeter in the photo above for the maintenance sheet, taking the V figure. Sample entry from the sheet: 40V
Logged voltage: 0.65V
